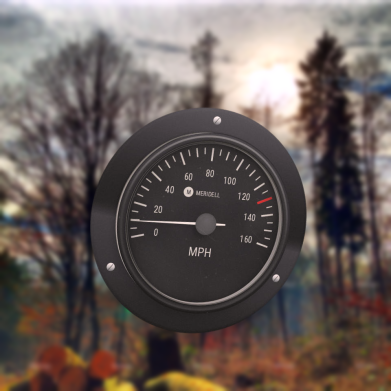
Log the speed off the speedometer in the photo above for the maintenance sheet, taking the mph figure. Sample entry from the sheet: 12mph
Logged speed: 10mph
